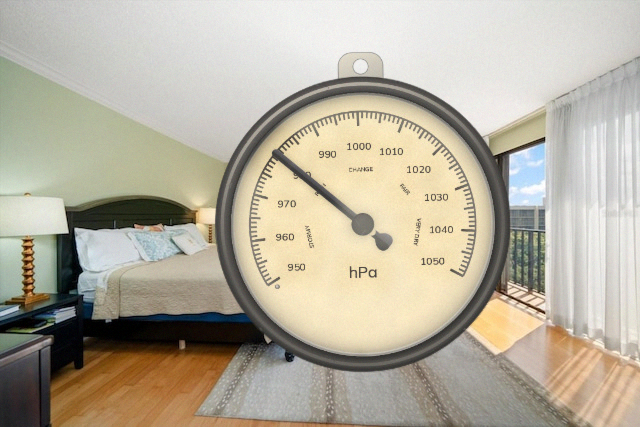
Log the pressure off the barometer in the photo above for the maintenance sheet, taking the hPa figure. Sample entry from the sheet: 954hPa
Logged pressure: 980hPa
